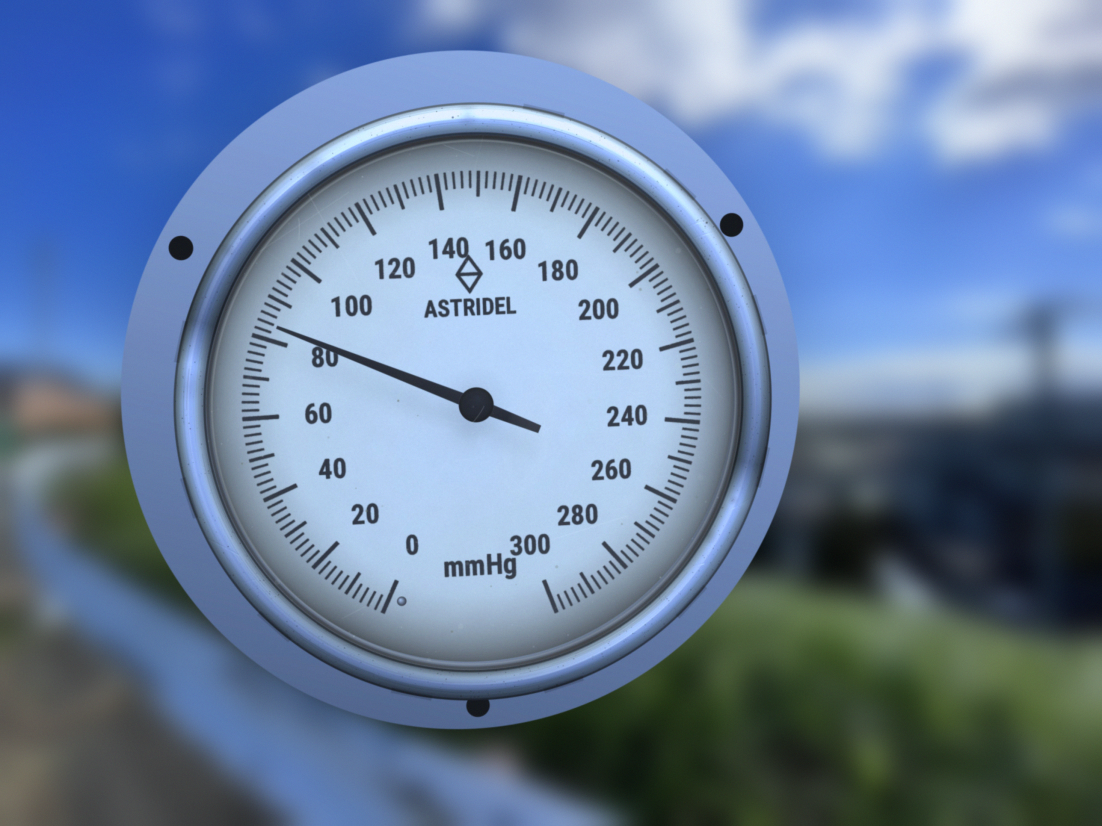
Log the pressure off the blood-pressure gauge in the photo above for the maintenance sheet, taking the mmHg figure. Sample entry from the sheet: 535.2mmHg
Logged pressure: 84mmHg
